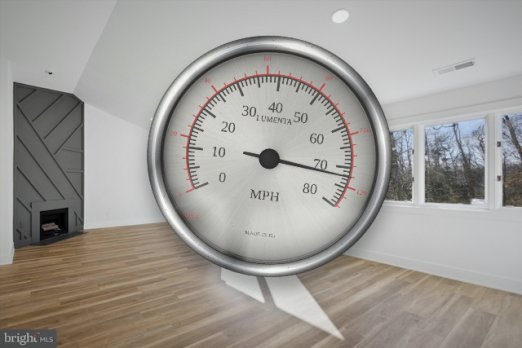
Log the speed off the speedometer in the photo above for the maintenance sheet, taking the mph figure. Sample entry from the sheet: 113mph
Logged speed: 72mph
